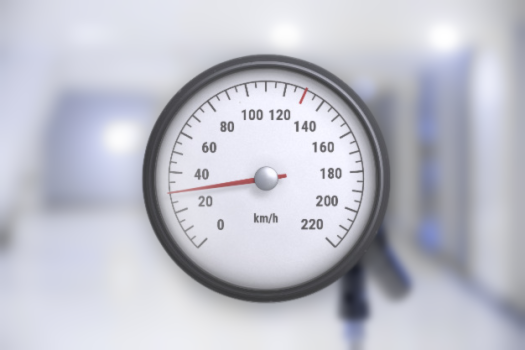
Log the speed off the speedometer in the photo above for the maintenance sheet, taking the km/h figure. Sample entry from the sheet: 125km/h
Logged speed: 30km/h
